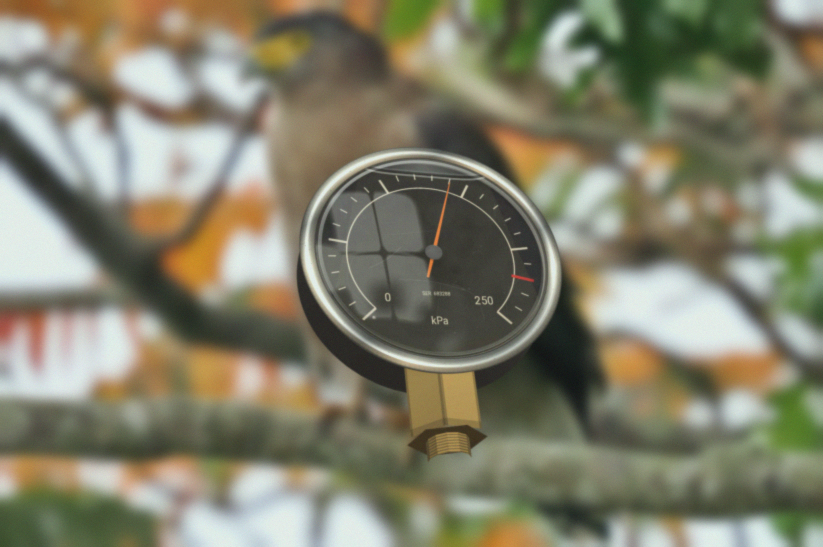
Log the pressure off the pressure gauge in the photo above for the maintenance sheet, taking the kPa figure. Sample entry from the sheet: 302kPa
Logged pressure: 140kPa
